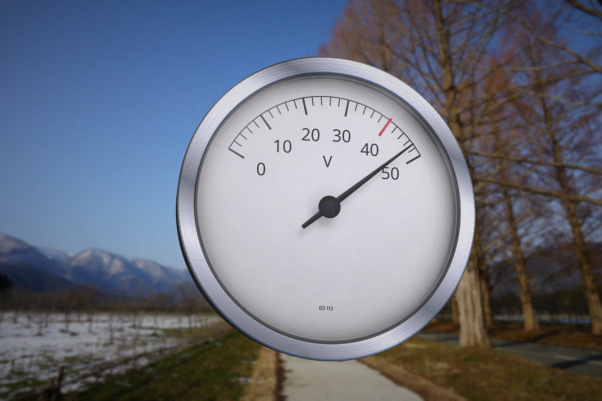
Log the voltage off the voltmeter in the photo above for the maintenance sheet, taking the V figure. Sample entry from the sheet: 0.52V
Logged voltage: 47V
